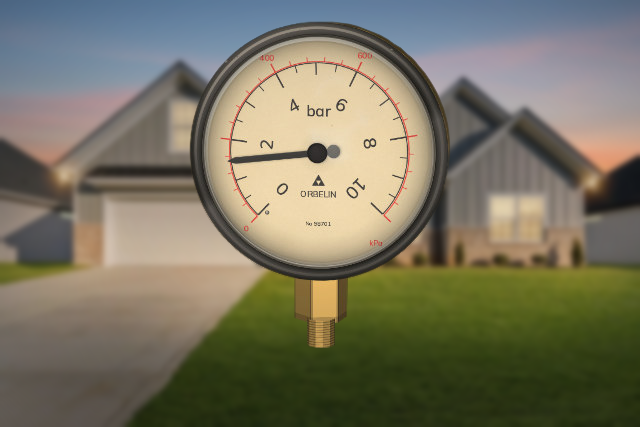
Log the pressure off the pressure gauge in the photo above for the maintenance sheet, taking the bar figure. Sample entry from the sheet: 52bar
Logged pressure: 1.5bar
